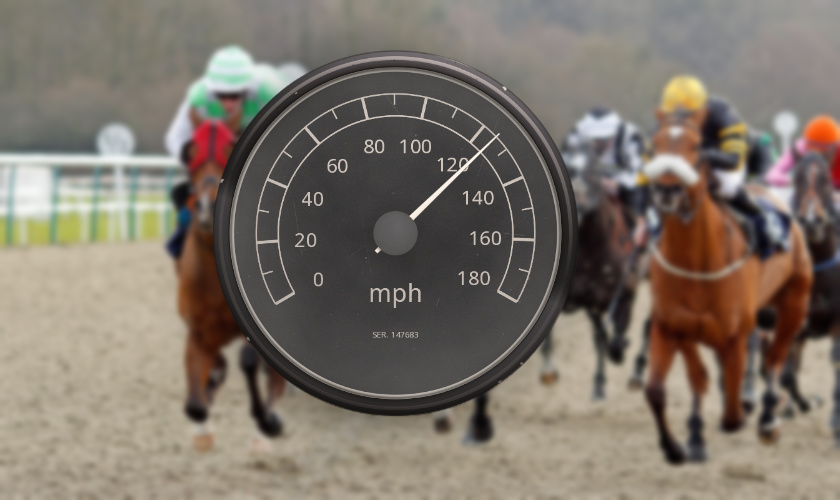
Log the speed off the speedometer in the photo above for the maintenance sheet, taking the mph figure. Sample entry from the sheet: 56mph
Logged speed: 125mph
